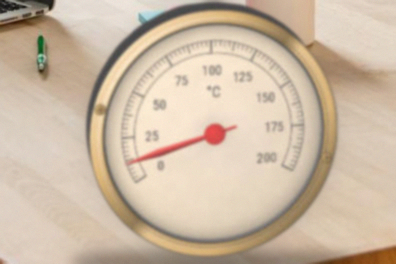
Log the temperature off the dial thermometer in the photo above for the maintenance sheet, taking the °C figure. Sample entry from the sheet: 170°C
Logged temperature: 12.5°C
